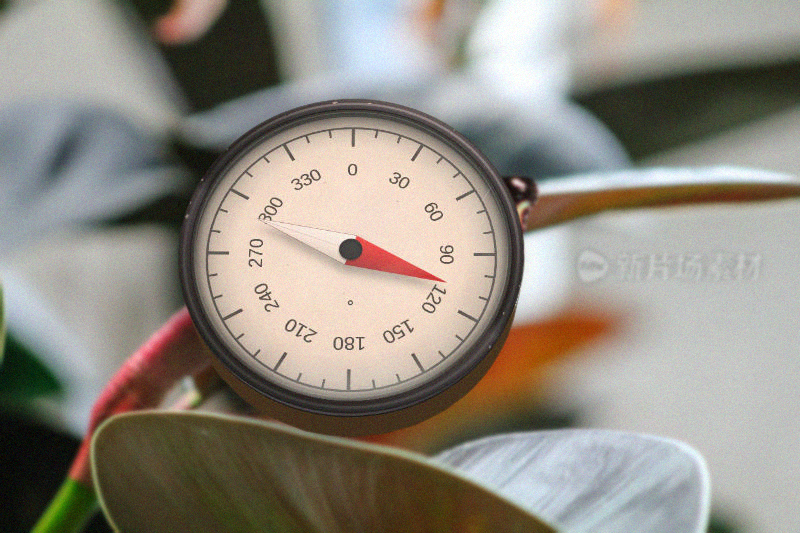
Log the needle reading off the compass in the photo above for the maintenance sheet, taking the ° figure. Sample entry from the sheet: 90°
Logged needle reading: 110°
